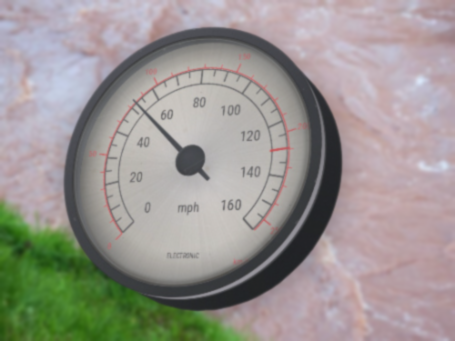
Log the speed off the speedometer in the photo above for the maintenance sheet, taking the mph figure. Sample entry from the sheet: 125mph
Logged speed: 52.5mph
